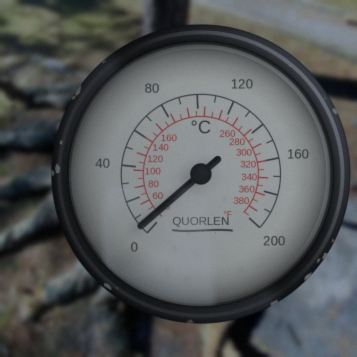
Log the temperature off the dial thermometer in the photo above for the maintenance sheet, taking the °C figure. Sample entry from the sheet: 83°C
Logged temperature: 5°C
